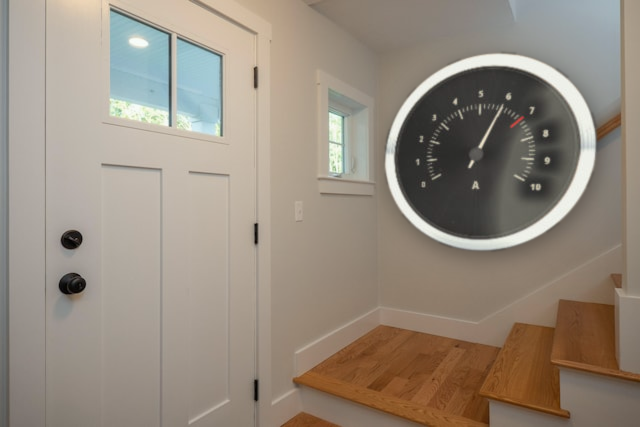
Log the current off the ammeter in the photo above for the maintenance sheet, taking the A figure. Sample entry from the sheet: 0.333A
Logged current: 6A
